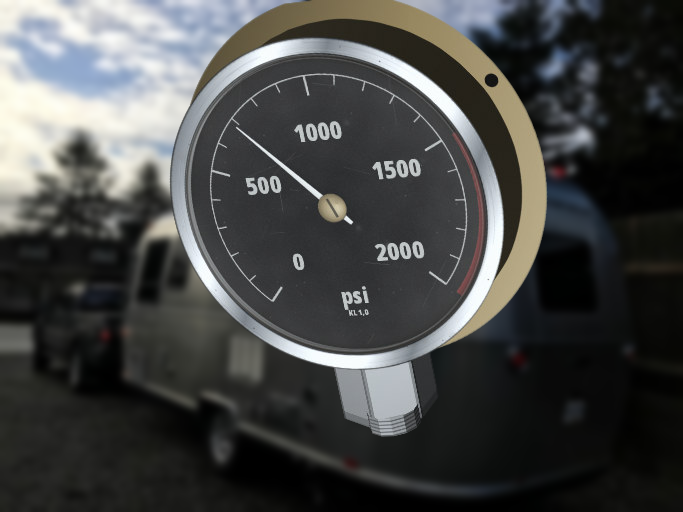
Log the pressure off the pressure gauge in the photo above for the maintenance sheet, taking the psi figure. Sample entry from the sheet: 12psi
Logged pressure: 700psi
